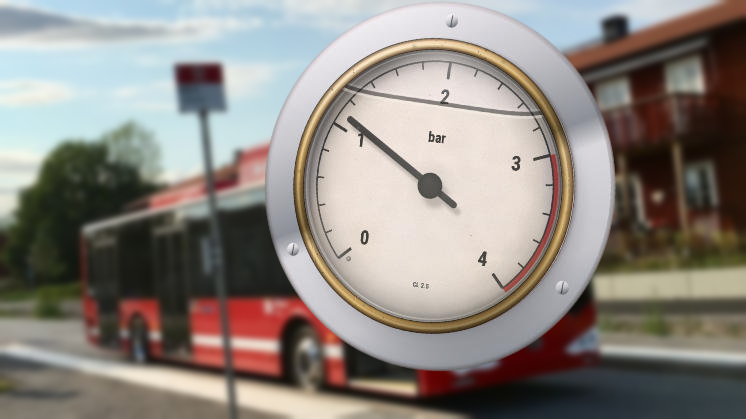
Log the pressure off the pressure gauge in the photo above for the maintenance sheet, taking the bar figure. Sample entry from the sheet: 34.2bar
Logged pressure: 1.1bar
